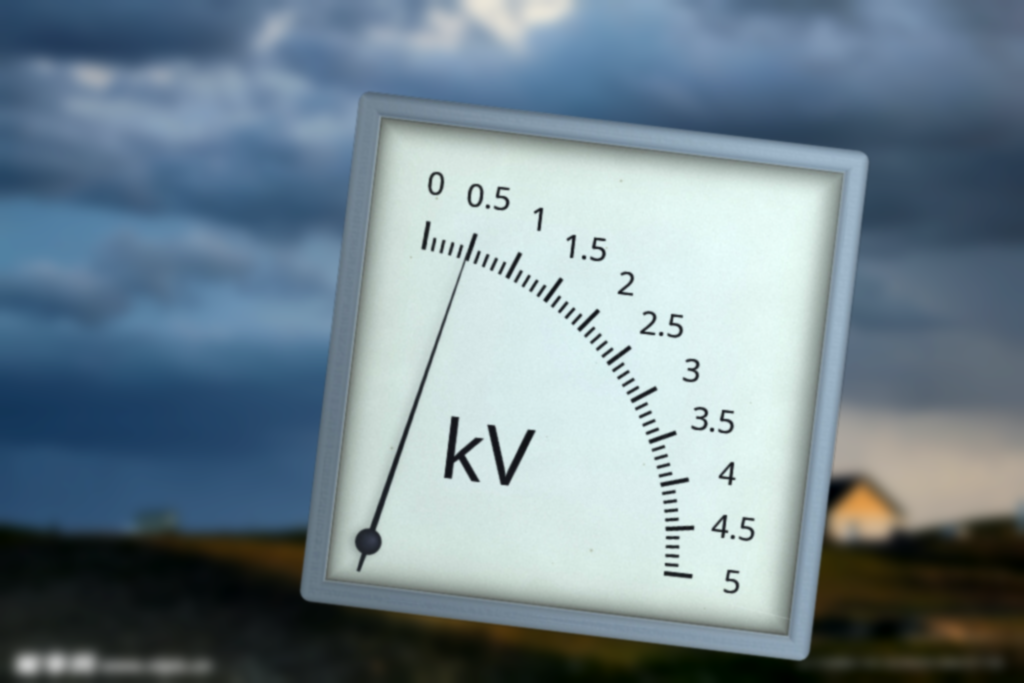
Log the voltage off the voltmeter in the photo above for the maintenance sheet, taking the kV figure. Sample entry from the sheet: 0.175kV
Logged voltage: 0.5kV
